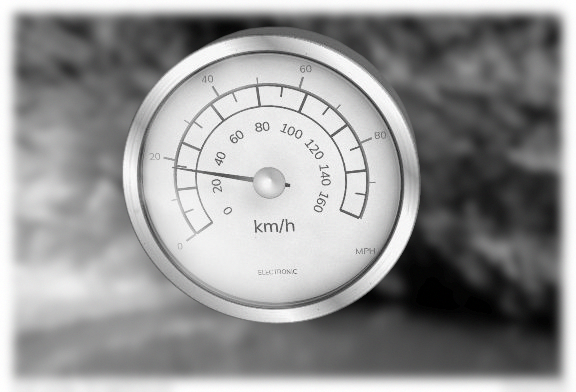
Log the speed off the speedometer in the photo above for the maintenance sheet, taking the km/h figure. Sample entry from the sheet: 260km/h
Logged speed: 30km/h
